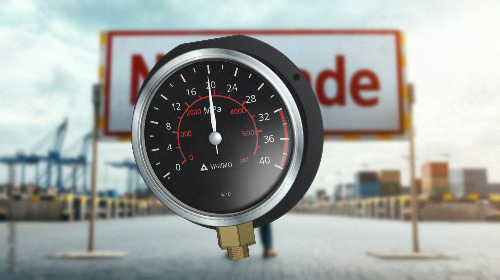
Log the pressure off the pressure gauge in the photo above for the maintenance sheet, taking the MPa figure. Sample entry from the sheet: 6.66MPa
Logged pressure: 20MPa
